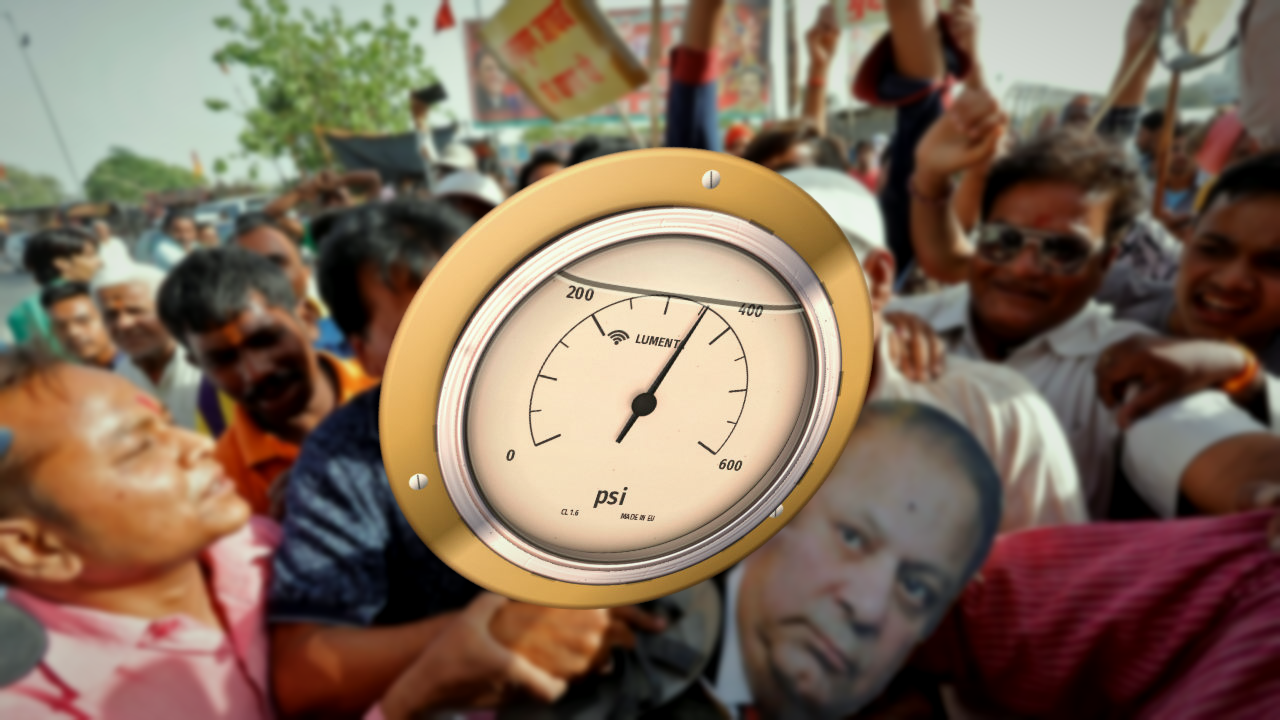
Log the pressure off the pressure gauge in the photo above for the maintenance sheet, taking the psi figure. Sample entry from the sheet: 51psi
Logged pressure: 350psi
